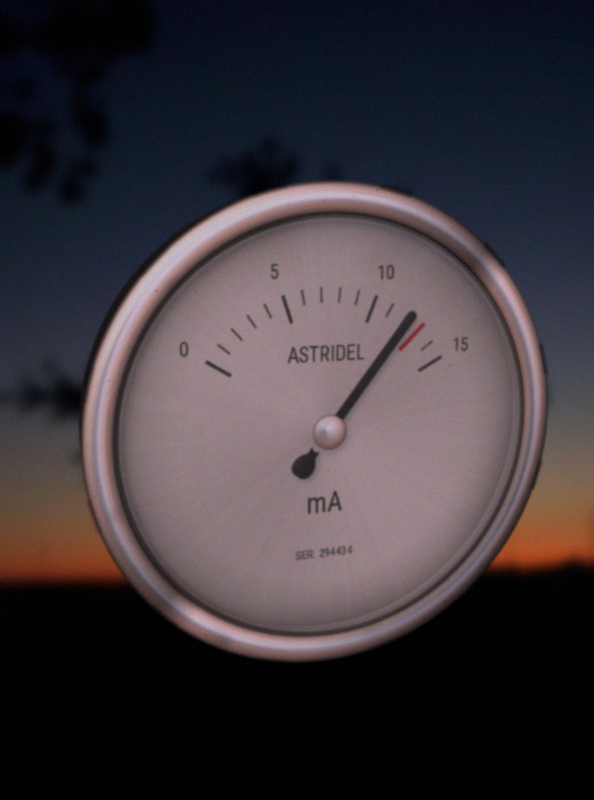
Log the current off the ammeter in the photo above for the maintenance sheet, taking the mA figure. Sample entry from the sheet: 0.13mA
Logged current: 12mA
